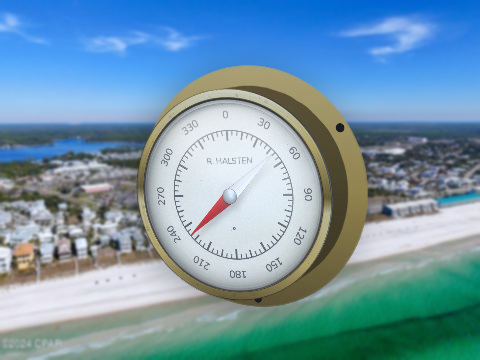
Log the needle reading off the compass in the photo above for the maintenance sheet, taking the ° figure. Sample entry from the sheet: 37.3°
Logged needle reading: 230°
